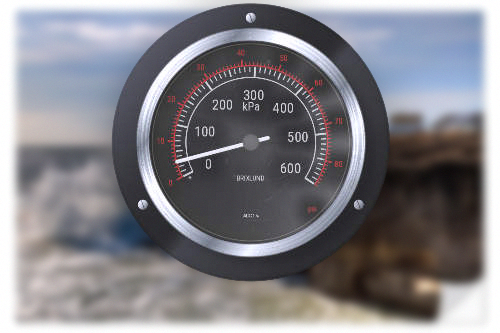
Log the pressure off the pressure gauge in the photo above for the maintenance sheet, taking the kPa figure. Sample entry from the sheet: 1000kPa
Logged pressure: 30kPa
